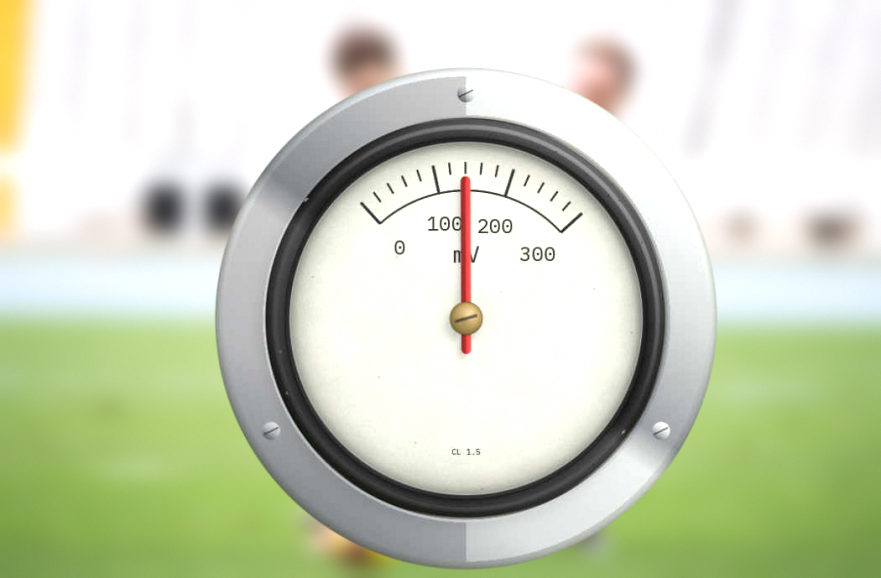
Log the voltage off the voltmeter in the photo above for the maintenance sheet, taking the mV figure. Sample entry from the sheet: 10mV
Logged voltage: 140mV
